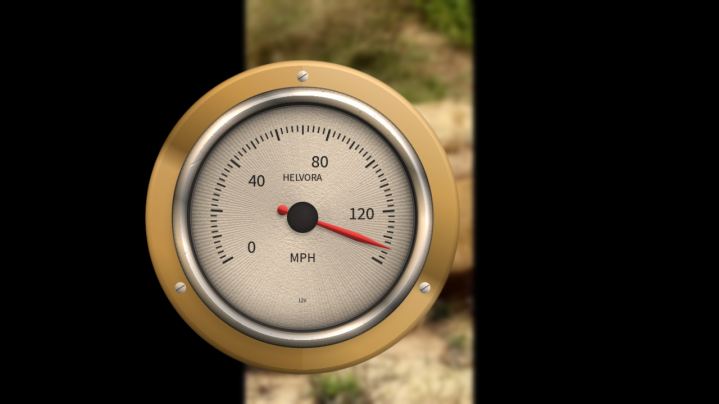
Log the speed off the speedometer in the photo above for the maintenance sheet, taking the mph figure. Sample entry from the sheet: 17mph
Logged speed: 134mph
